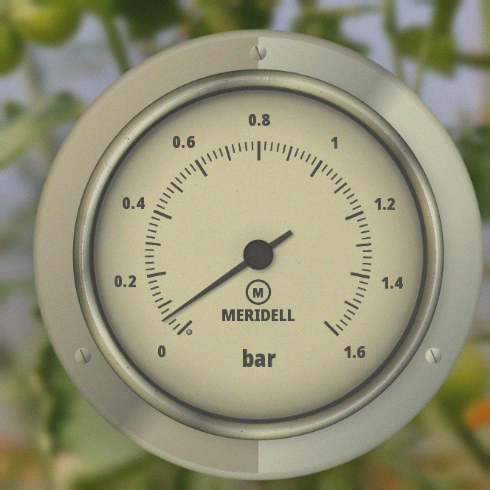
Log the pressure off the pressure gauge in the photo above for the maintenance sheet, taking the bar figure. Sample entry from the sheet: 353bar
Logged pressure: 0.06bar
